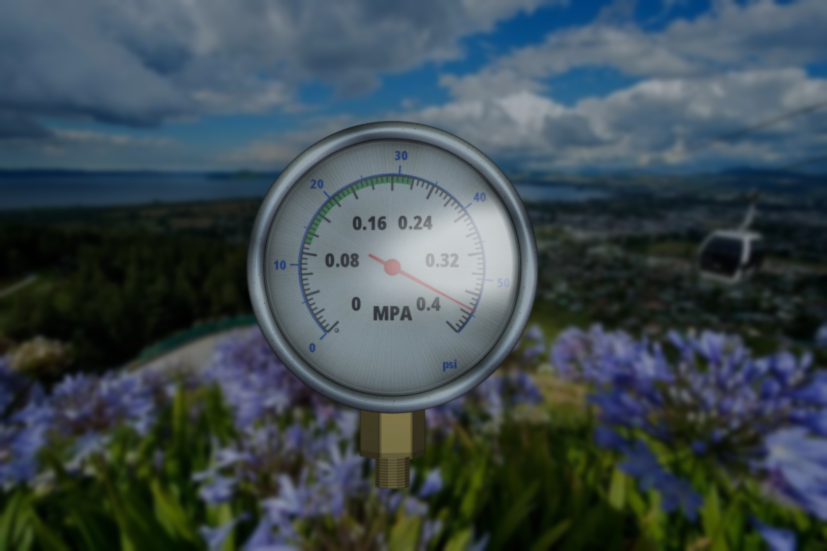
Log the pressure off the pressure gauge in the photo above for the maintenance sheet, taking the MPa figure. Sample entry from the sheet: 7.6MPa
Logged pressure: 0.375MPa
